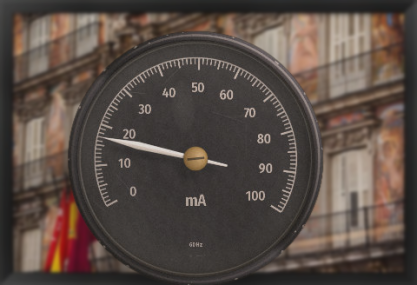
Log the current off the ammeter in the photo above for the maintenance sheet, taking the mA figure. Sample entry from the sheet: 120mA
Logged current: 17mA
